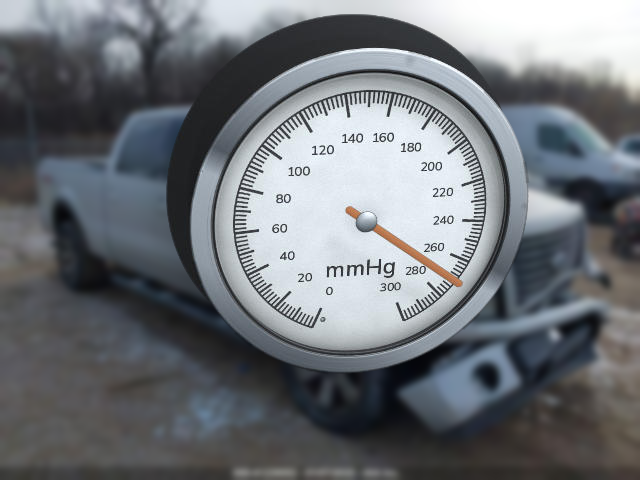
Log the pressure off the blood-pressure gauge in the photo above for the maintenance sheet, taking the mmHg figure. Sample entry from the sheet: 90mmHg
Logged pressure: 270mmHg
